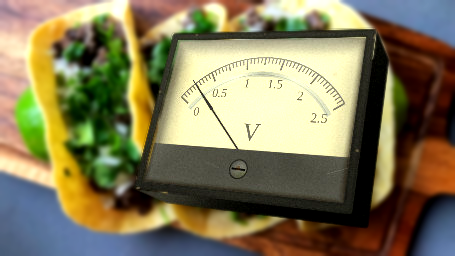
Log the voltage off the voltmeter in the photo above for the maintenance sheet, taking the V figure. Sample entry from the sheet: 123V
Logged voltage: 0.25V
